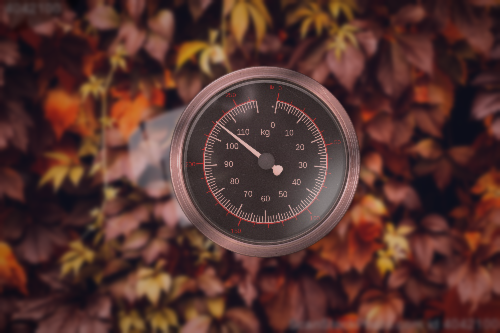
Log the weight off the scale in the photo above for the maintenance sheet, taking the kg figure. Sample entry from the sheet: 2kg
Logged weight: 105kg
